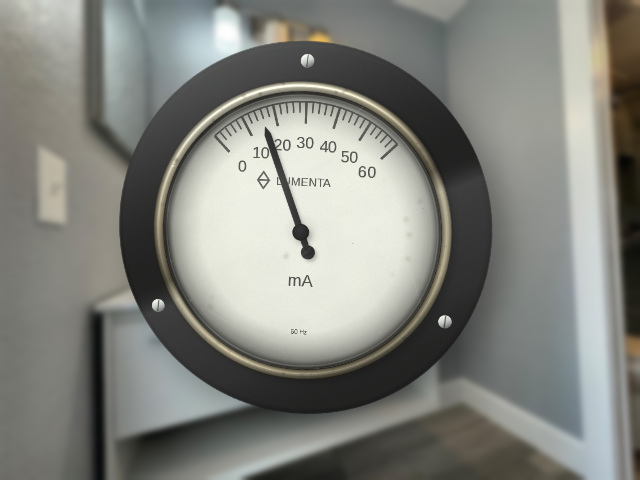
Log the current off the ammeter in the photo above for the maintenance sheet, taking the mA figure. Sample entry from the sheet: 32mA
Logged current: 16mA
